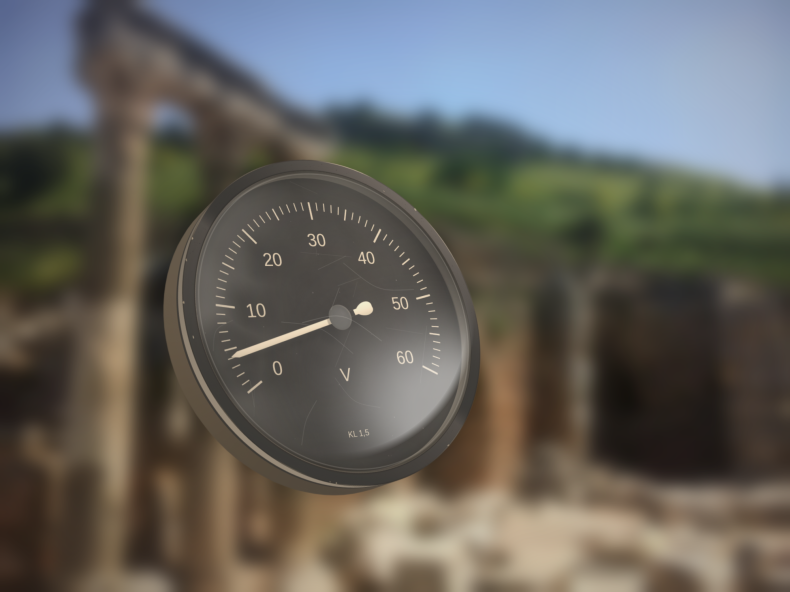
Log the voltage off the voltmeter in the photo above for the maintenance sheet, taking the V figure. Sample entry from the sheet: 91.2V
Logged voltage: 4V
